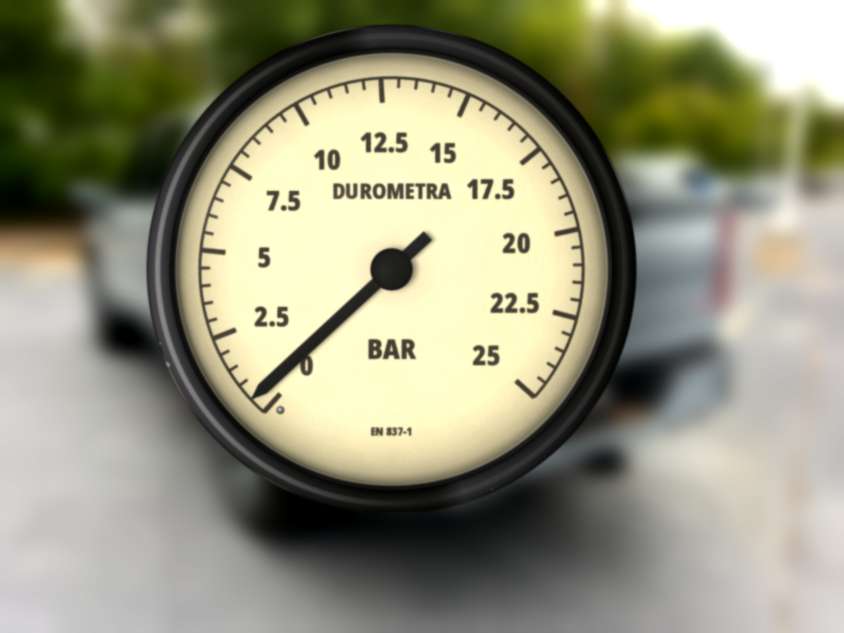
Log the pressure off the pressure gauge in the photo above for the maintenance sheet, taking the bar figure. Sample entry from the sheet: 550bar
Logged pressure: 0.5bar
